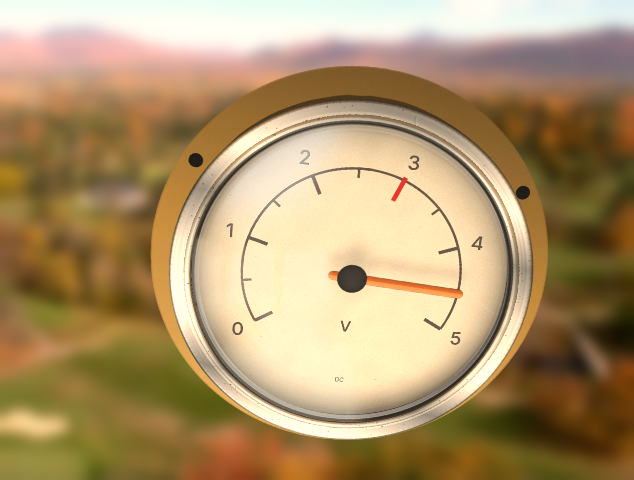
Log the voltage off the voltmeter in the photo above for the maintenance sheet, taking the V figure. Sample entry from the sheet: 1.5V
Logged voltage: 4.5V
